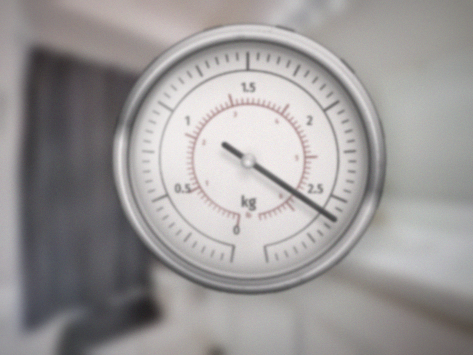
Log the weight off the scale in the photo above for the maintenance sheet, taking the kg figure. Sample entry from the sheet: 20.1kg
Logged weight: 2.6kg
